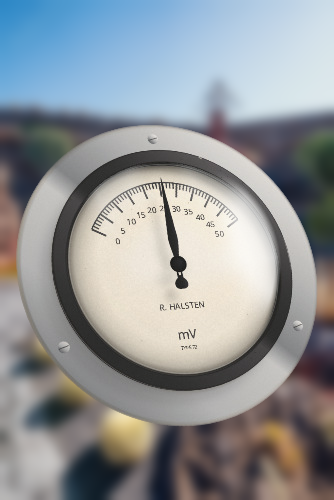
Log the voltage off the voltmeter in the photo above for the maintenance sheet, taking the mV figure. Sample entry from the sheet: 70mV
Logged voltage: 25mV
